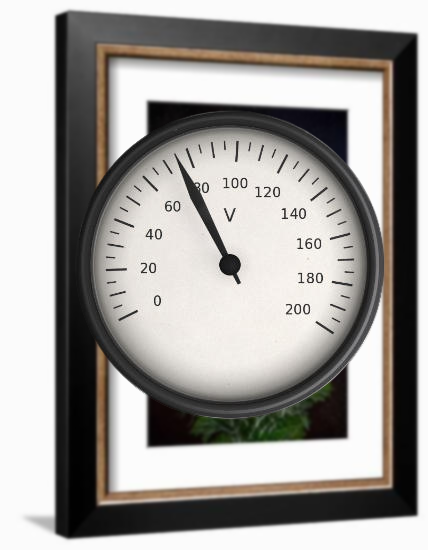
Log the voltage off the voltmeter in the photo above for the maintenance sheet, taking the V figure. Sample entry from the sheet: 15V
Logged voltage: 75V
